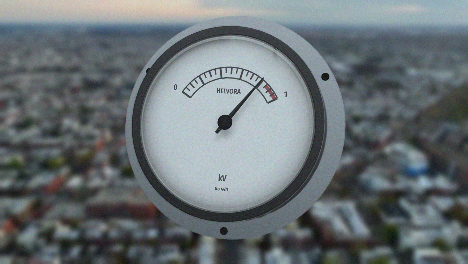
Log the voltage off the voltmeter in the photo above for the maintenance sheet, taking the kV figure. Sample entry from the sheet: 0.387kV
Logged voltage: 0.8kV
